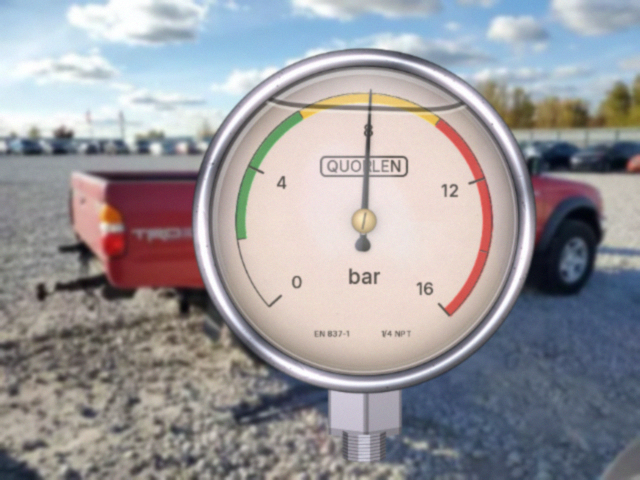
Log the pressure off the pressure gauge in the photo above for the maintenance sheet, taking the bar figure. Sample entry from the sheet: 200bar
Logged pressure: 8bar
